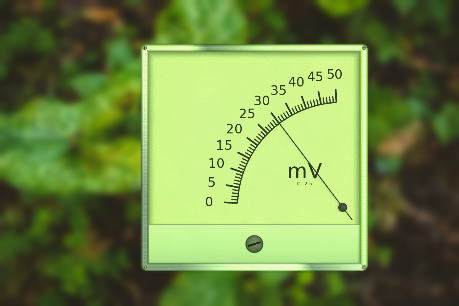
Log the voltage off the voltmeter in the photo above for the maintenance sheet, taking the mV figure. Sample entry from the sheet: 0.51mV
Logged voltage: 30mV
